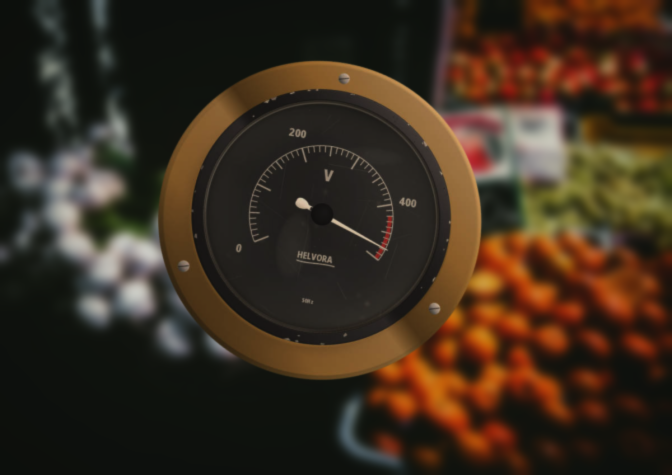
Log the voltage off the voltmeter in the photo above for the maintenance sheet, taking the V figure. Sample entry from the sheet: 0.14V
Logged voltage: 480V
